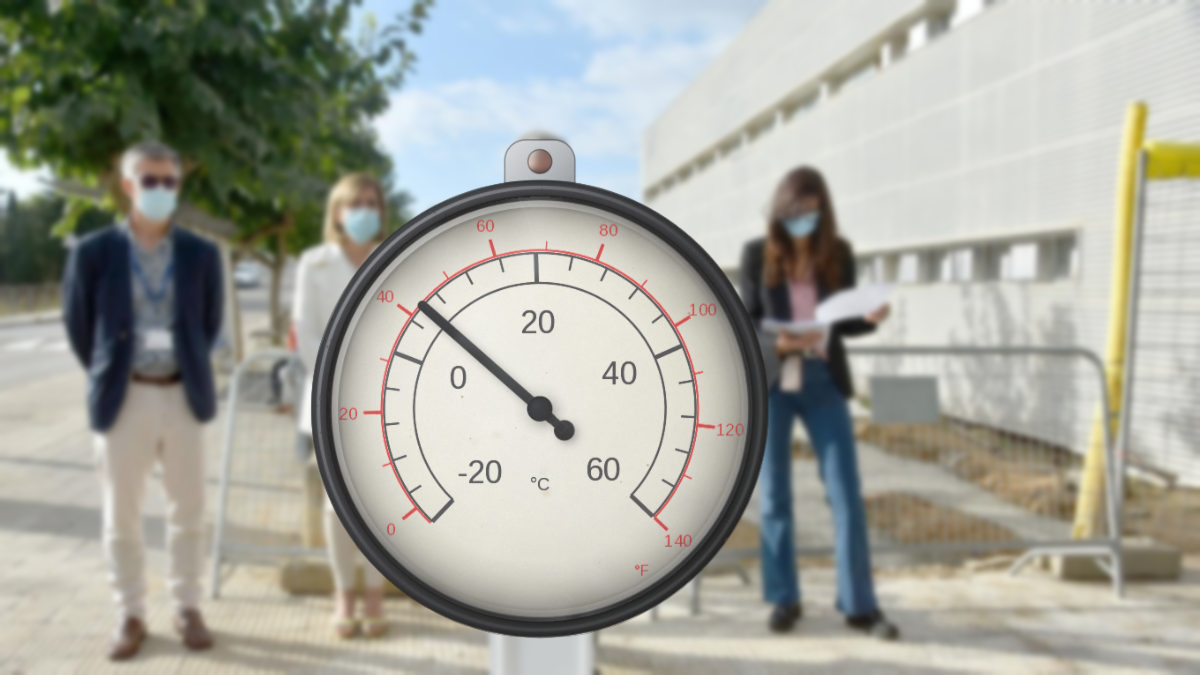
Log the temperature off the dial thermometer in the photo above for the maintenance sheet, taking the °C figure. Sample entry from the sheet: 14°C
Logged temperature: 6°C
